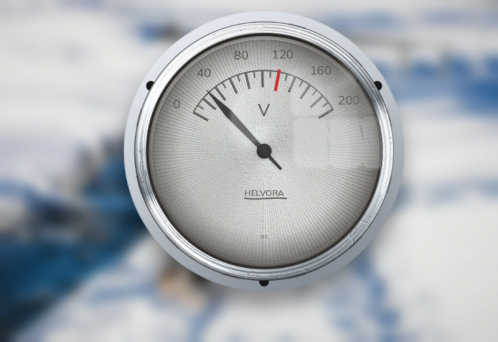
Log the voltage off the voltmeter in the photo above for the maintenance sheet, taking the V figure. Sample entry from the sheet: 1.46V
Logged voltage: 30V
